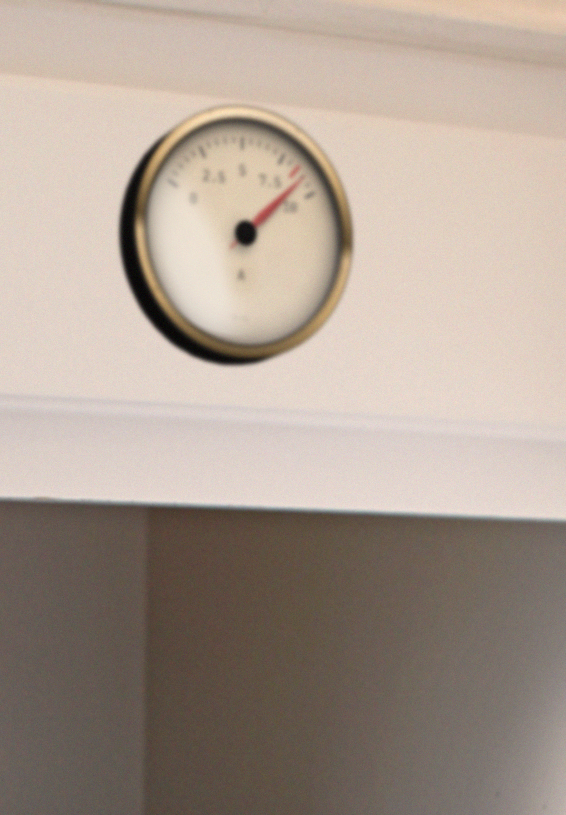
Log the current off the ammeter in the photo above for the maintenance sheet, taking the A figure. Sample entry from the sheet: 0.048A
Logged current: 9A
